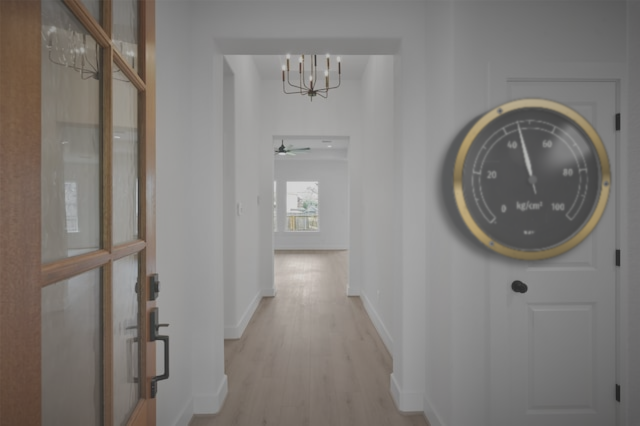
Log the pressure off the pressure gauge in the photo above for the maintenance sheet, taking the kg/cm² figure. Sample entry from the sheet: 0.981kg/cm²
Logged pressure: 45kg/cm²
